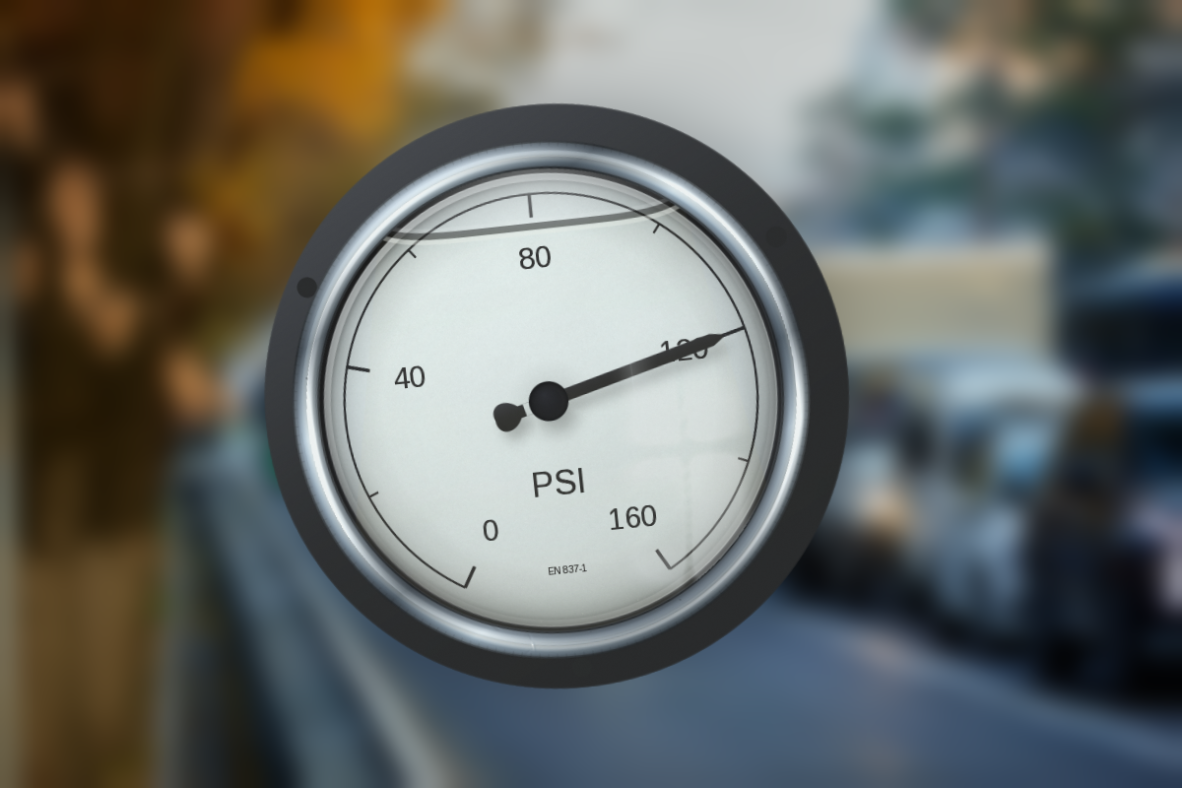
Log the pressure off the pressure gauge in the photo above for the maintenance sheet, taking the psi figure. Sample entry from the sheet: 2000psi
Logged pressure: 120psi
